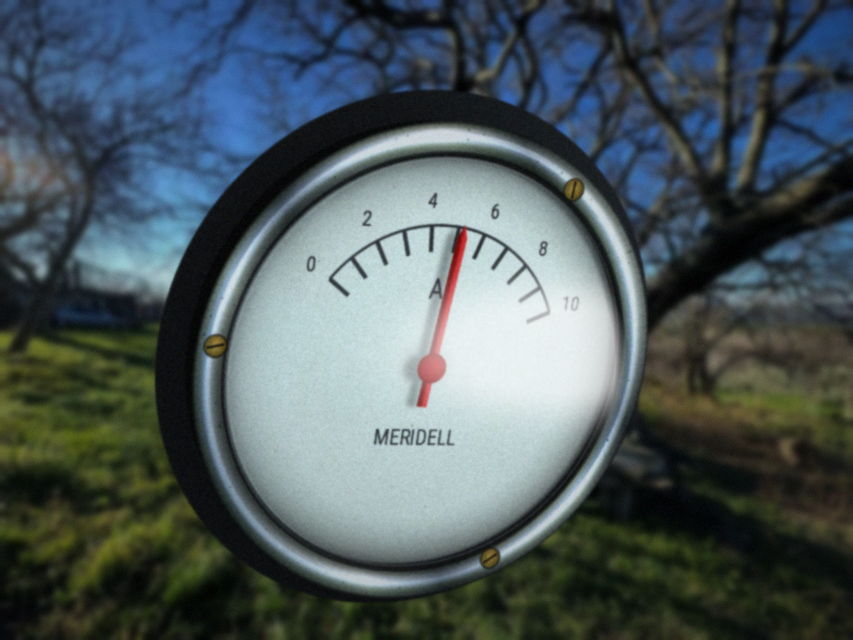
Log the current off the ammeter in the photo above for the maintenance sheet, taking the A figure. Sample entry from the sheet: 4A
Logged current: 5A
